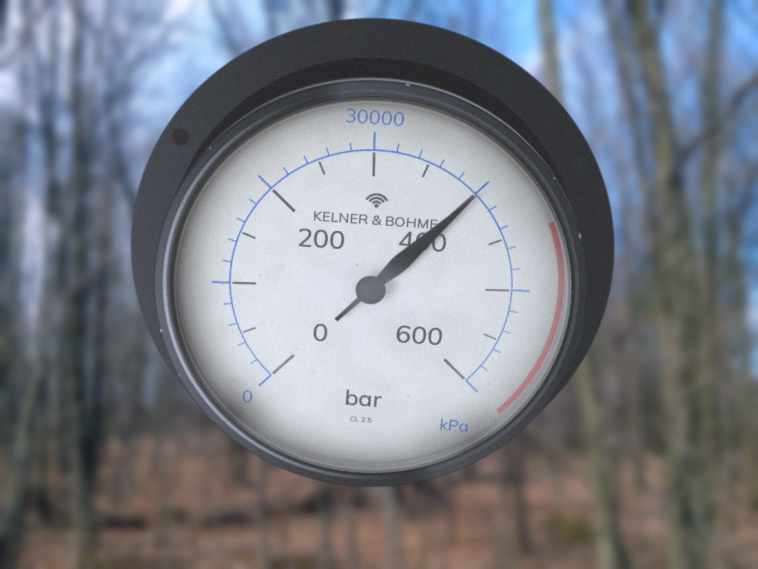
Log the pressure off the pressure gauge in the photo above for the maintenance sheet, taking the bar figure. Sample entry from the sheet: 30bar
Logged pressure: 400bar
